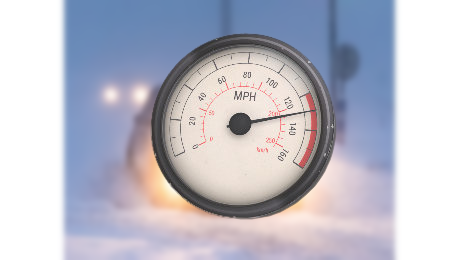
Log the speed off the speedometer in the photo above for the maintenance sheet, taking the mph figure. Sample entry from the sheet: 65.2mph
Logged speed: 130mph
